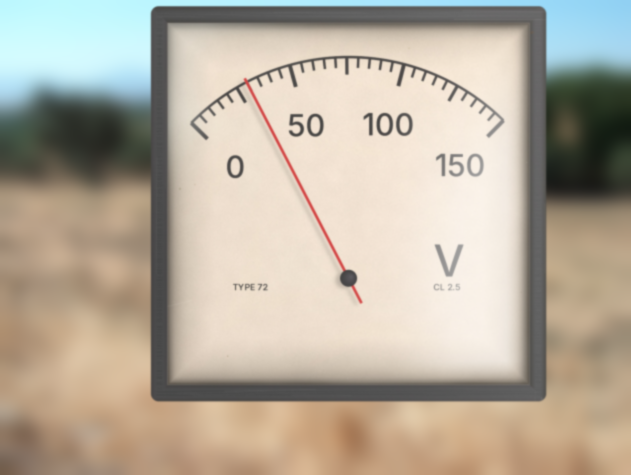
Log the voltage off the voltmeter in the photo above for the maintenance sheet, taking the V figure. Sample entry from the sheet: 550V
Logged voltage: 30V
